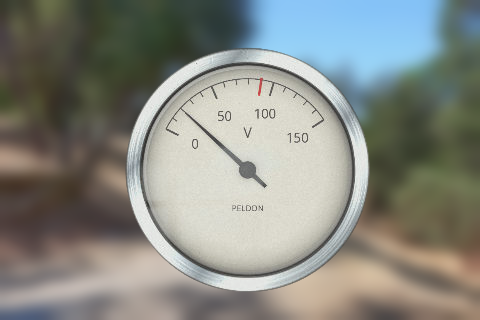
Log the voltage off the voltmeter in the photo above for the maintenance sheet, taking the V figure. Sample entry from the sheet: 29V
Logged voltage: 20V
